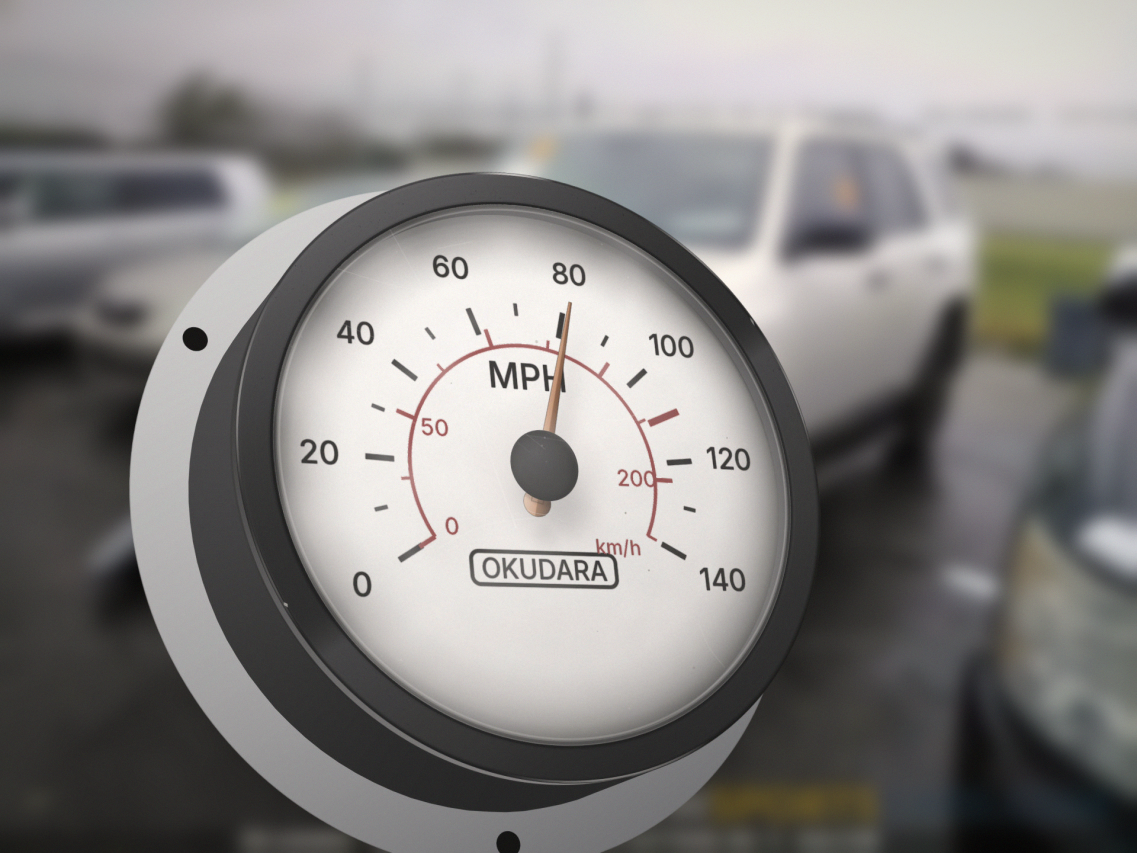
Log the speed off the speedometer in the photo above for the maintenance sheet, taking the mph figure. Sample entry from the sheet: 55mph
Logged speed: 80mph
